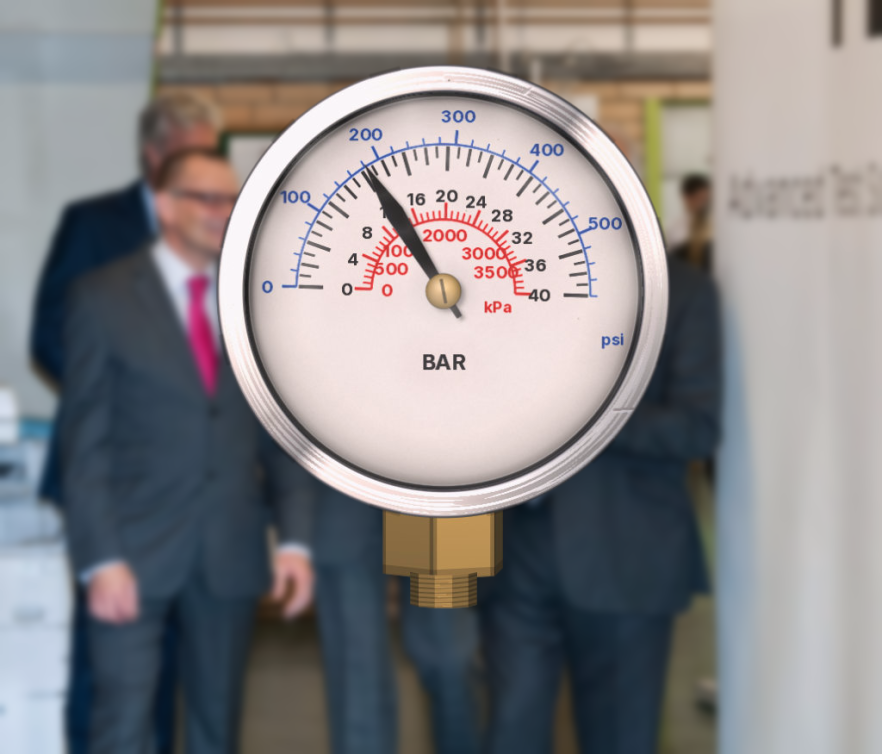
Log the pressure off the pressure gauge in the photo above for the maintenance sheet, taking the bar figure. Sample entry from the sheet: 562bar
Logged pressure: 12.5bar
